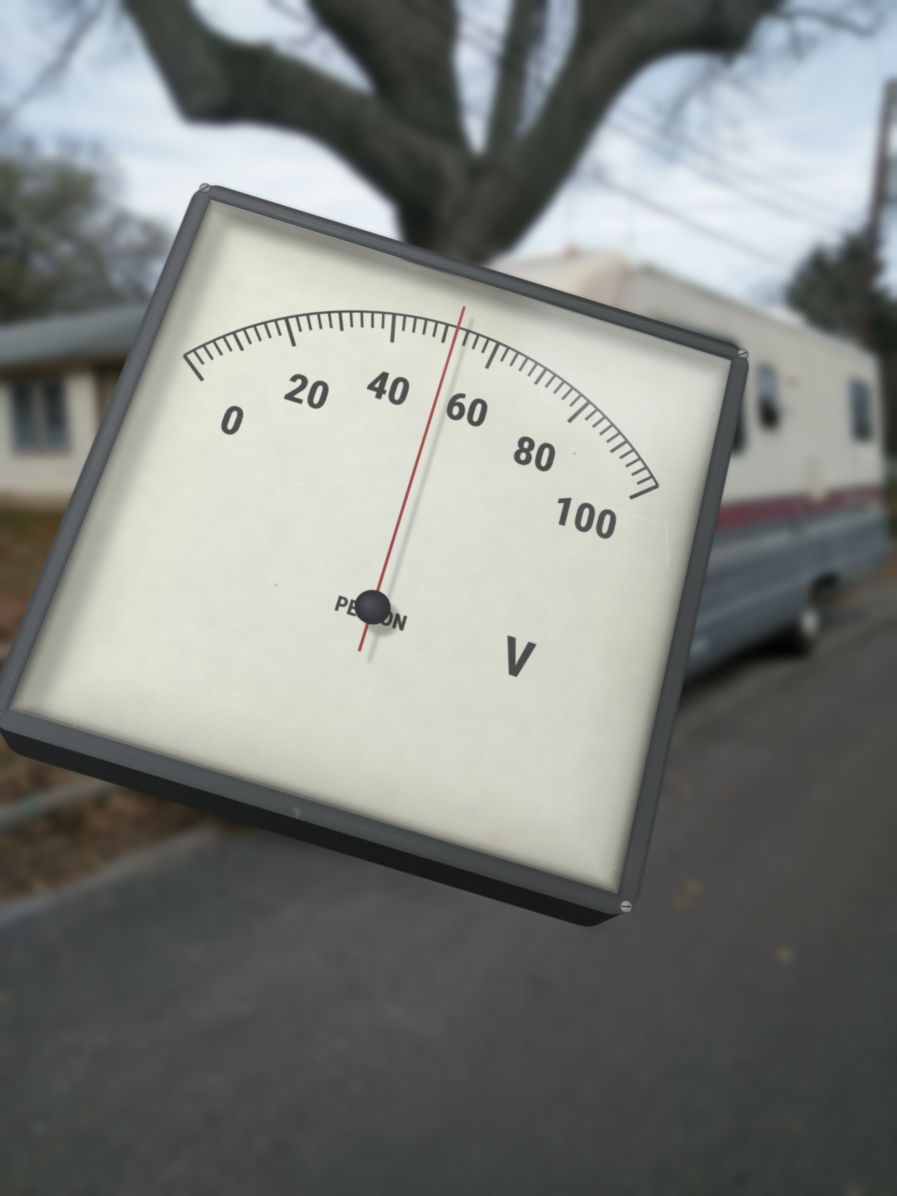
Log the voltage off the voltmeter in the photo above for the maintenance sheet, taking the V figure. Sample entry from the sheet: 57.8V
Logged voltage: 52V
